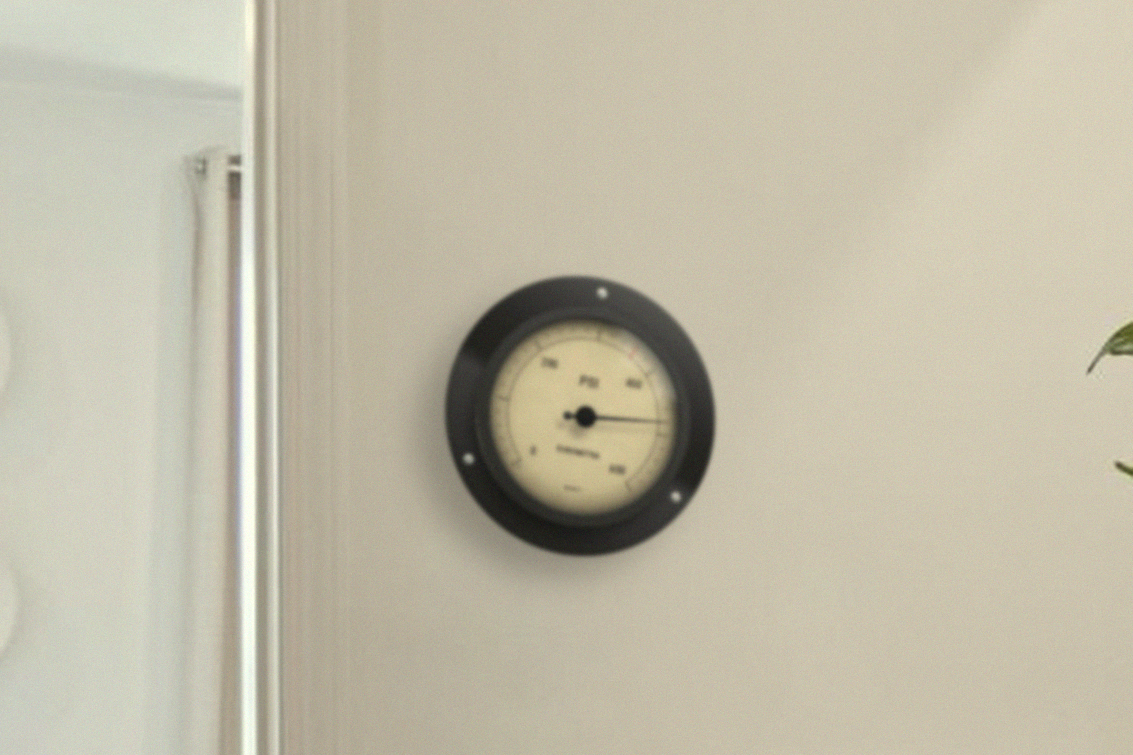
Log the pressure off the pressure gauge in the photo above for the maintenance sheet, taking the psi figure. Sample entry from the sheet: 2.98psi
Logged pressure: 480psi
